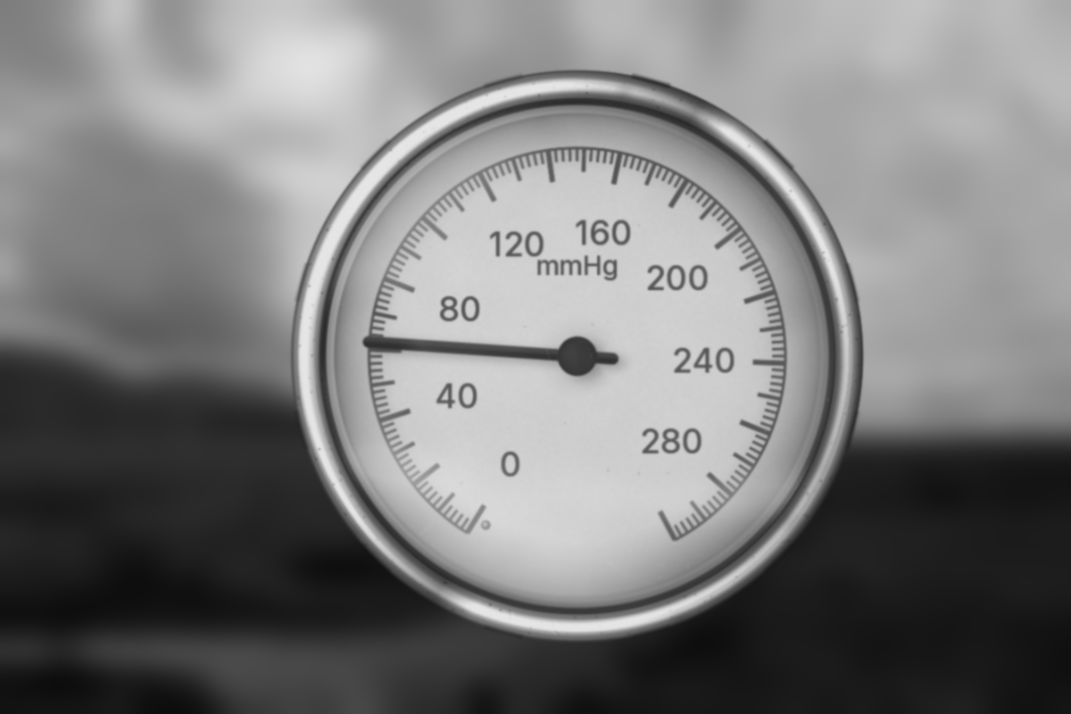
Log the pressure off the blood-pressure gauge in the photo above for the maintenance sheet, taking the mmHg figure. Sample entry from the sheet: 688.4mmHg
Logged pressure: 62mmHg
